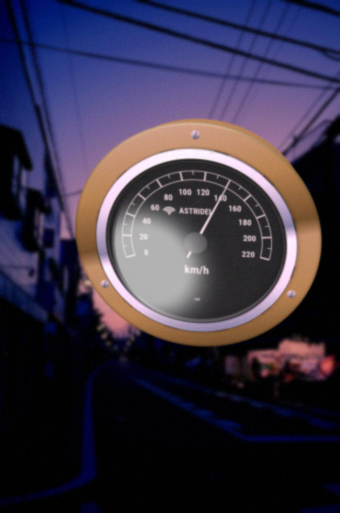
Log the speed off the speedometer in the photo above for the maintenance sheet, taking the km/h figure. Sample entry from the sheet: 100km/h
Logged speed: 140km/h
